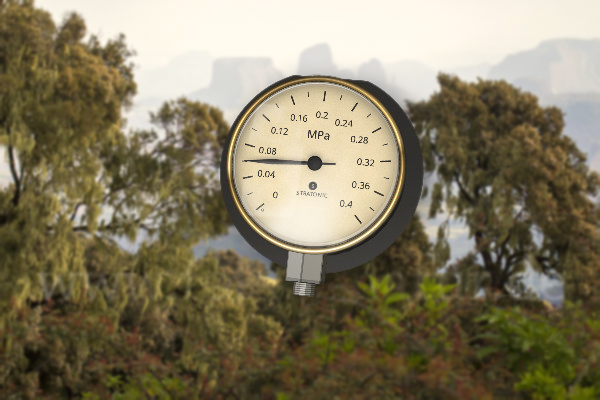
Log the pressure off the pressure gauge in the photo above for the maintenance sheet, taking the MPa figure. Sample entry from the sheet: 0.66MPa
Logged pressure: 0.06MPa
